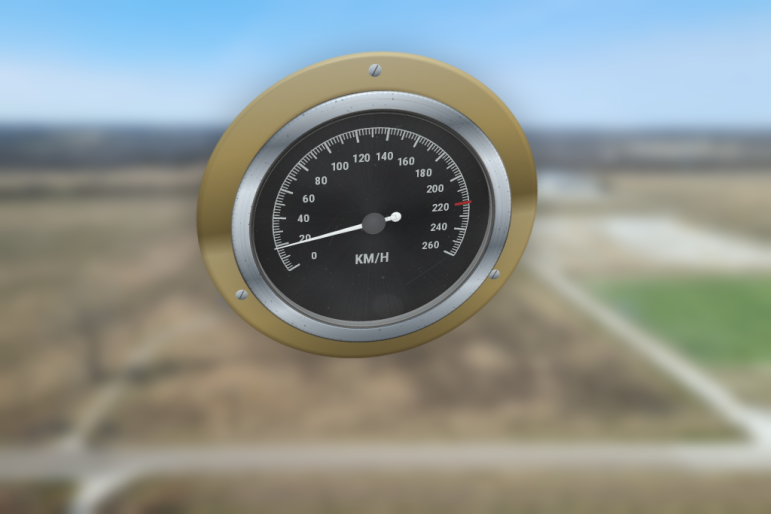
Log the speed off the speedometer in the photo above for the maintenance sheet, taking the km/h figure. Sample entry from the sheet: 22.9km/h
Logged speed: 20km/h
